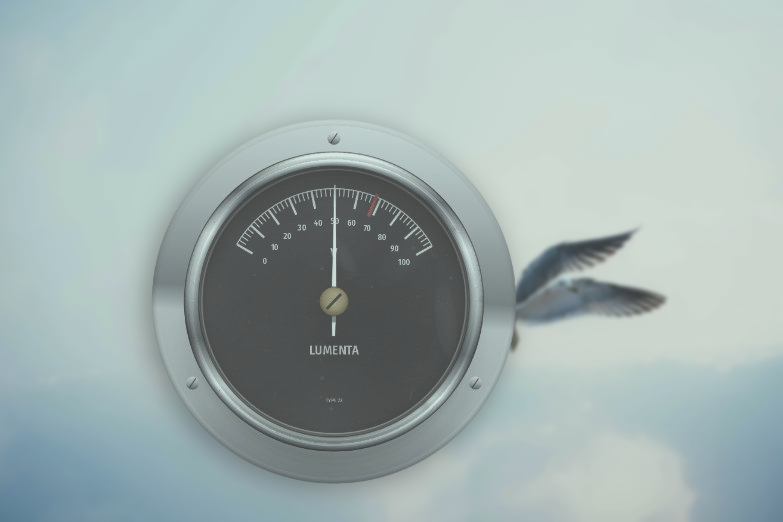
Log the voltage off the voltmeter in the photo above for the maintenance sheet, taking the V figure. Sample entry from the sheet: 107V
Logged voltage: 50V
